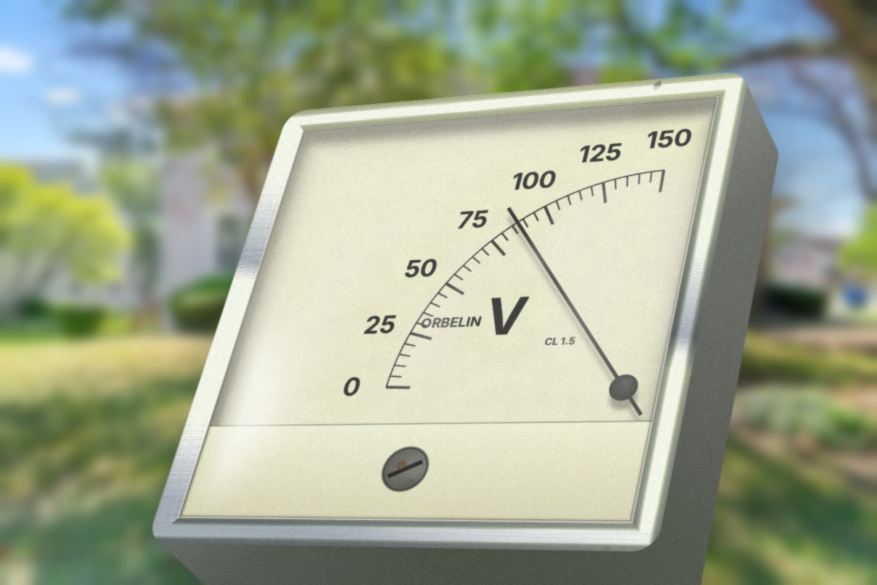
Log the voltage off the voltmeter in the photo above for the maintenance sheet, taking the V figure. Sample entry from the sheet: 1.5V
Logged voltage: 87.5V
